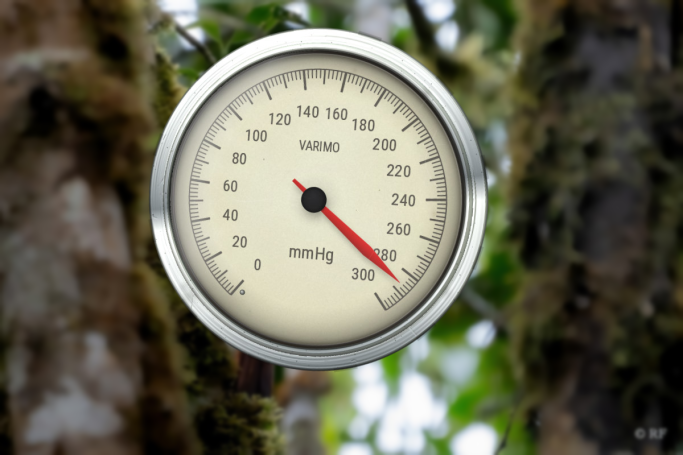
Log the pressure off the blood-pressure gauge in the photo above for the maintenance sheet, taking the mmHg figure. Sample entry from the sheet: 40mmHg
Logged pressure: 286mmHg
